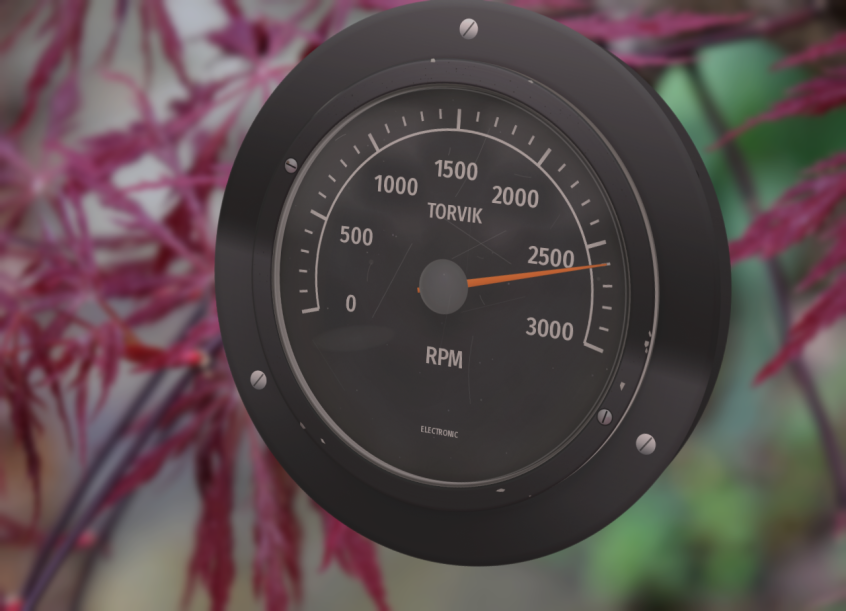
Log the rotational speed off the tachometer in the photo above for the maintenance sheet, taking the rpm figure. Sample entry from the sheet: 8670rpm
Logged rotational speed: 2600rpm
